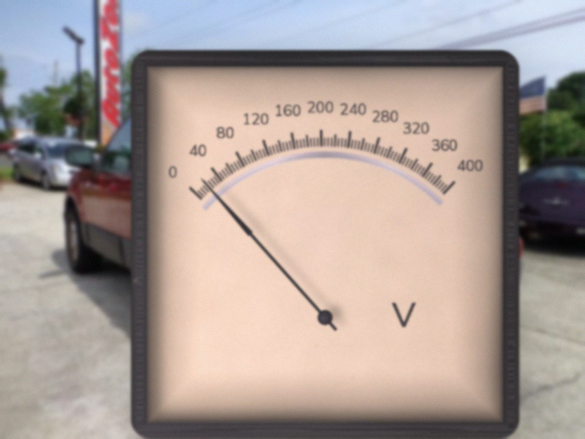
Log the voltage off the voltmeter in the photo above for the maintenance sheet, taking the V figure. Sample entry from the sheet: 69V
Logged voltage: 20V
